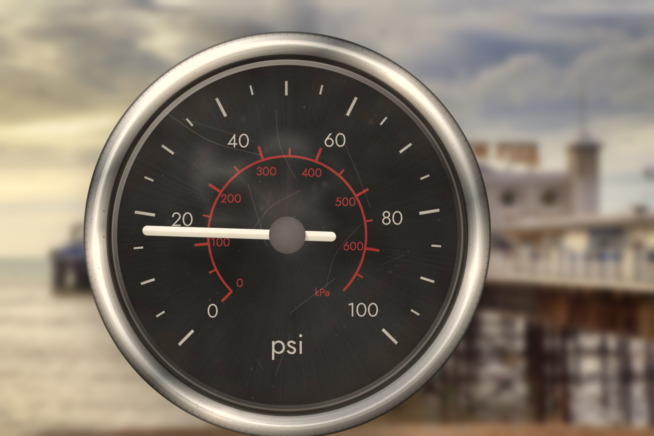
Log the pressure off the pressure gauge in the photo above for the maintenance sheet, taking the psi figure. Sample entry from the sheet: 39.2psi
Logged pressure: 17.5psi
